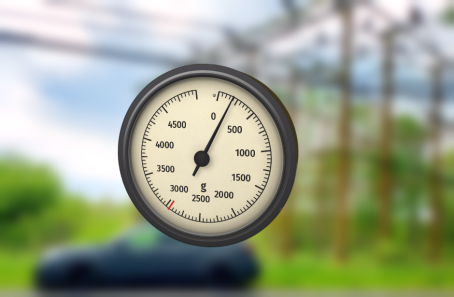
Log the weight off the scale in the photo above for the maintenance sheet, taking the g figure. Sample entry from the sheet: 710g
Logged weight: 200g
